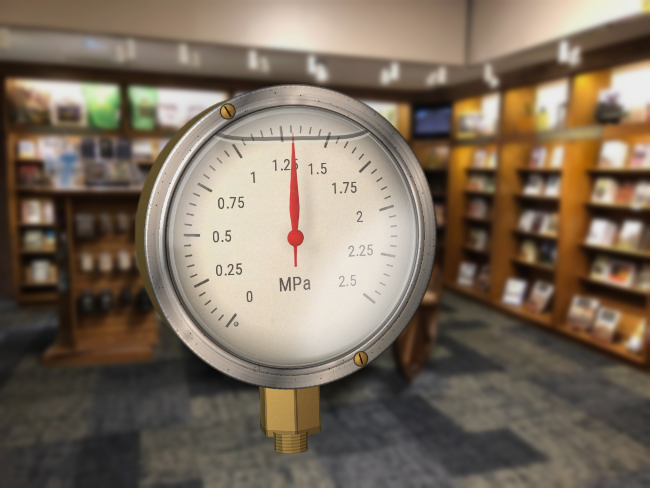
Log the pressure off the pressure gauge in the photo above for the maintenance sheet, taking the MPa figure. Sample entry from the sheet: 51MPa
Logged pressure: 1.3MPa
